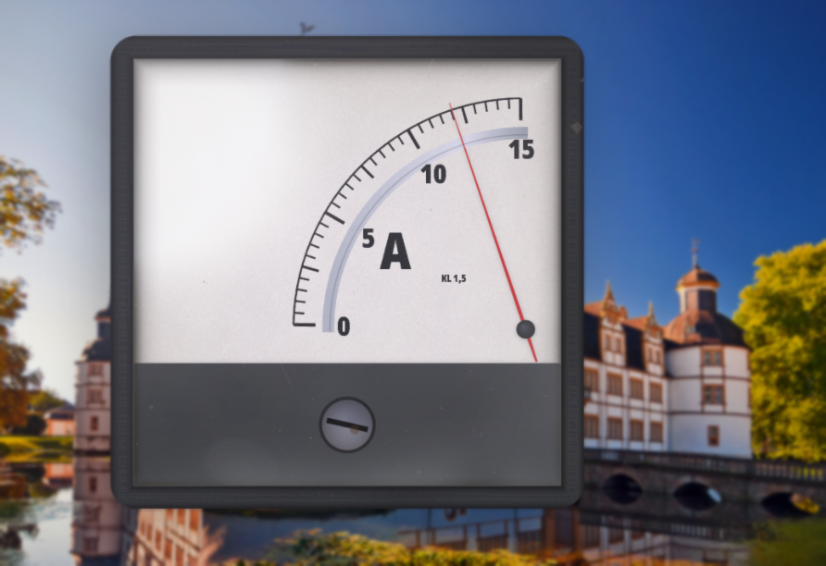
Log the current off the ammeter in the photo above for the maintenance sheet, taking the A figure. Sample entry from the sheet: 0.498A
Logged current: 12A
